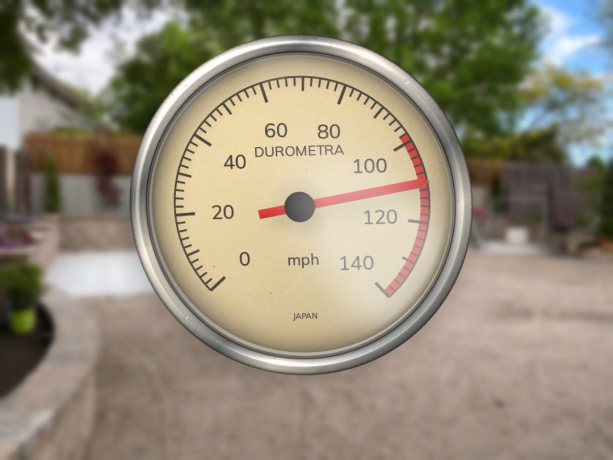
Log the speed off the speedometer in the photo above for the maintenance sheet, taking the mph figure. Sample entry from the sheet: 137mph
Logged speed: 110mph
